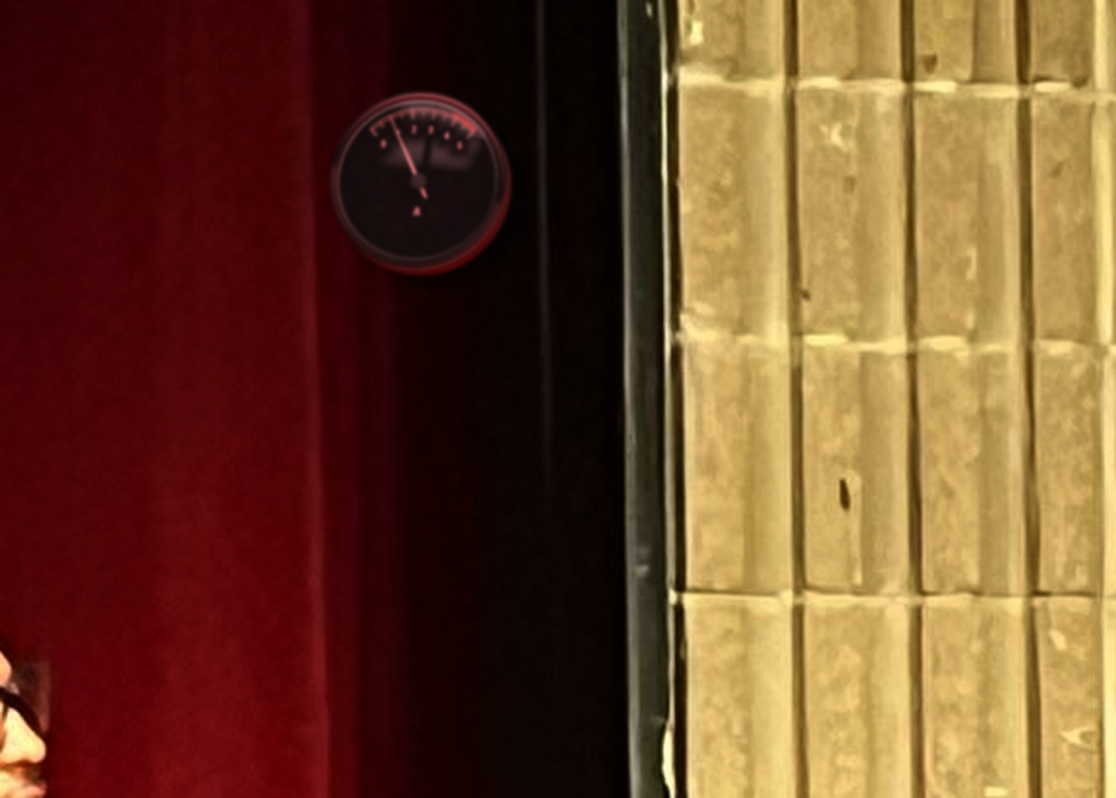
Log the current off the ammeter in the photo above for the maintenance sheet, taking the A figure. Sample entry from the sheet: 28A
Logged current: 1A
